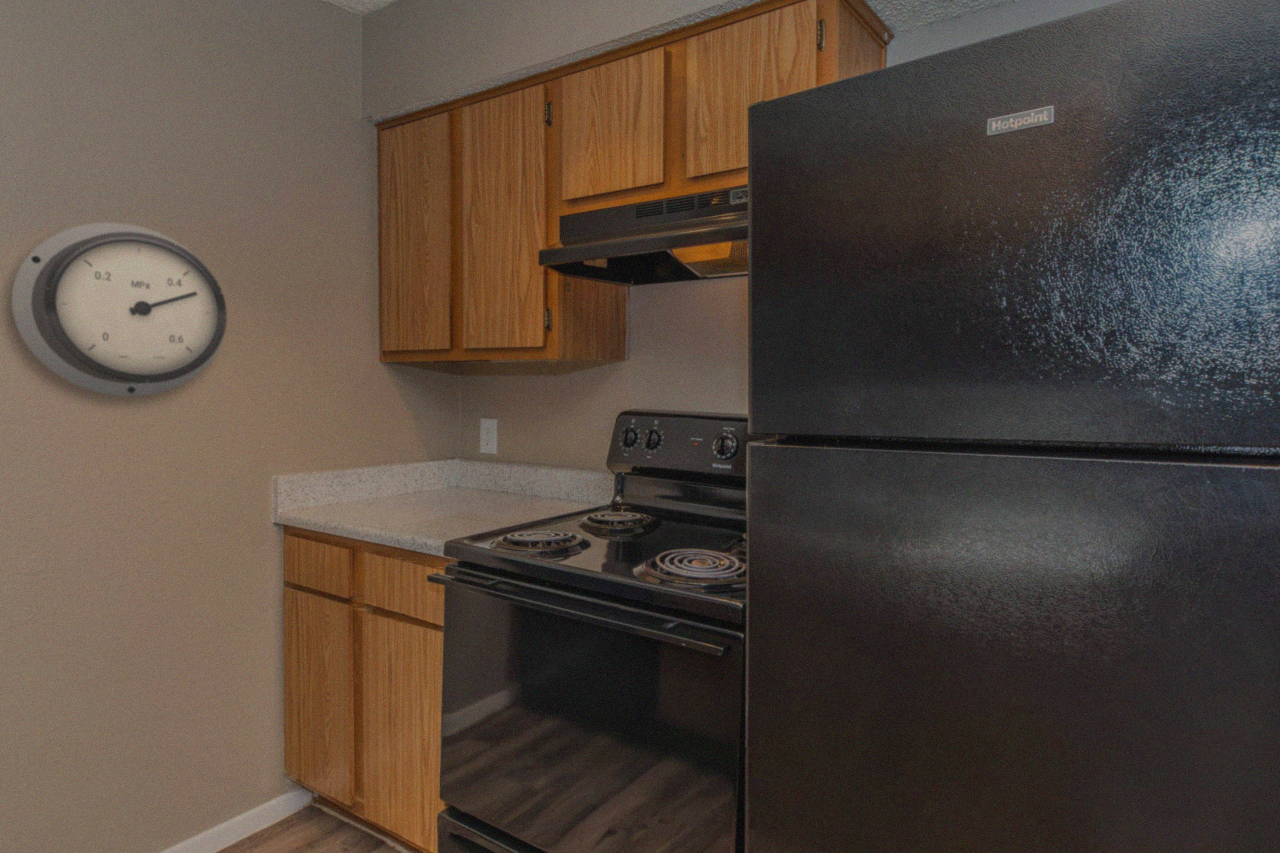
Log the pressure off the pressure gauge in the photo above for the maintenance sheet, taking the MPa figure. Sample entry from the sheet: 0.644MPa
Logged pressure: 0.45MPa
